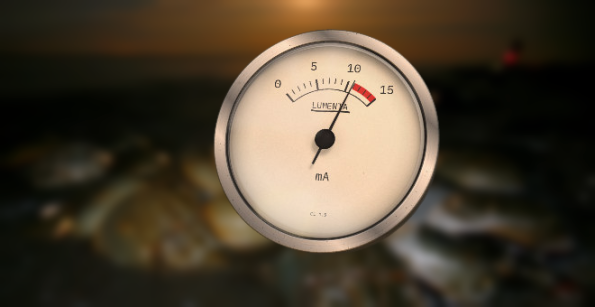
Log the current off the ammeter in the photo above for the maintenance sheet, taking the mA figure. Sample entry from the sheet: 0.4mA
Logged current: 11mA
